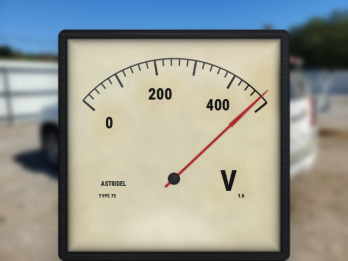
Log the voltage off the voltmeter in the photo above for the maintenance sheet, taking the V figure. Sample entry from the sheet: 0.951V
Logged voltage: 480V
